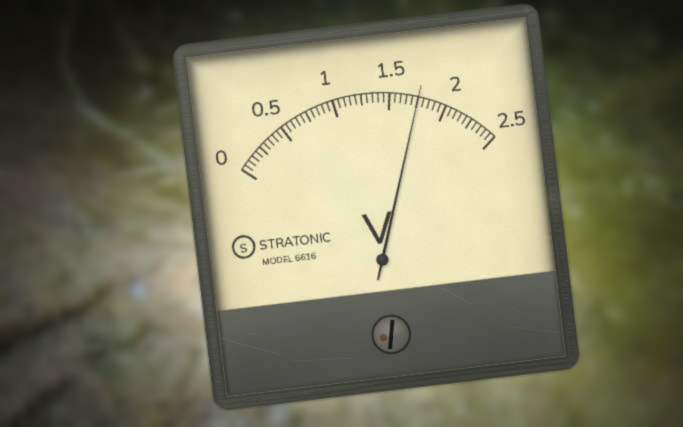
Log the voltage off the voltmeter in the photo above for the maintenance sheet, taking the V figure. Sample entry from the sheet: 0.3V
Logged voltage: 1.75V
